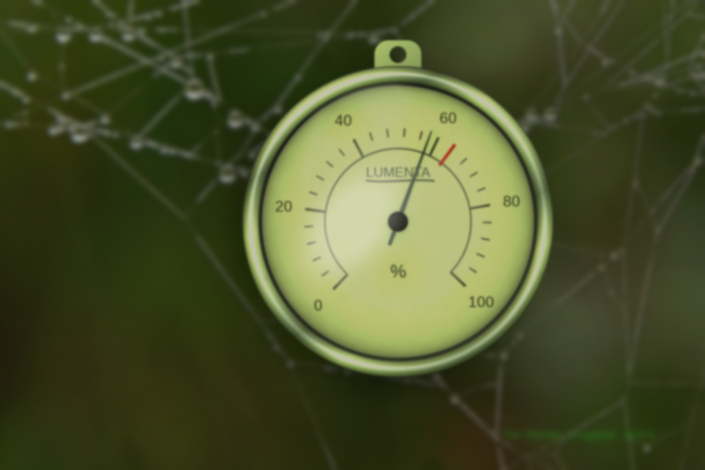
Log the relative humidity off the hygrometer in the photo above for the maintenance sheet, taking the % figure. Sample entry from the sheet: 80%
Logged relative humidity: 58%
